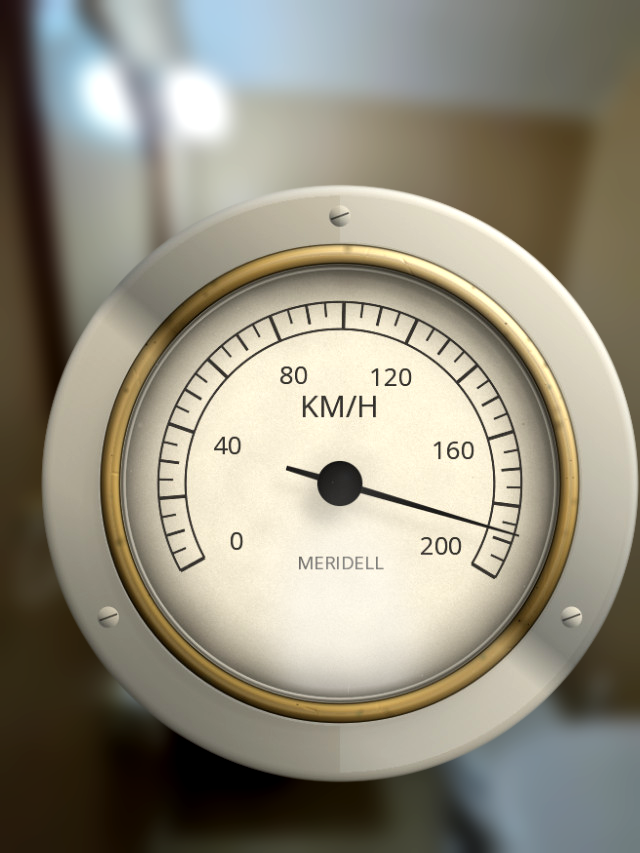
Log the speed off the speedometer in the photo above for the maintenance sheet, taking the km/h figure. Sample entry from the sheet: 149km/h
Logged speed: 187.5km/h
